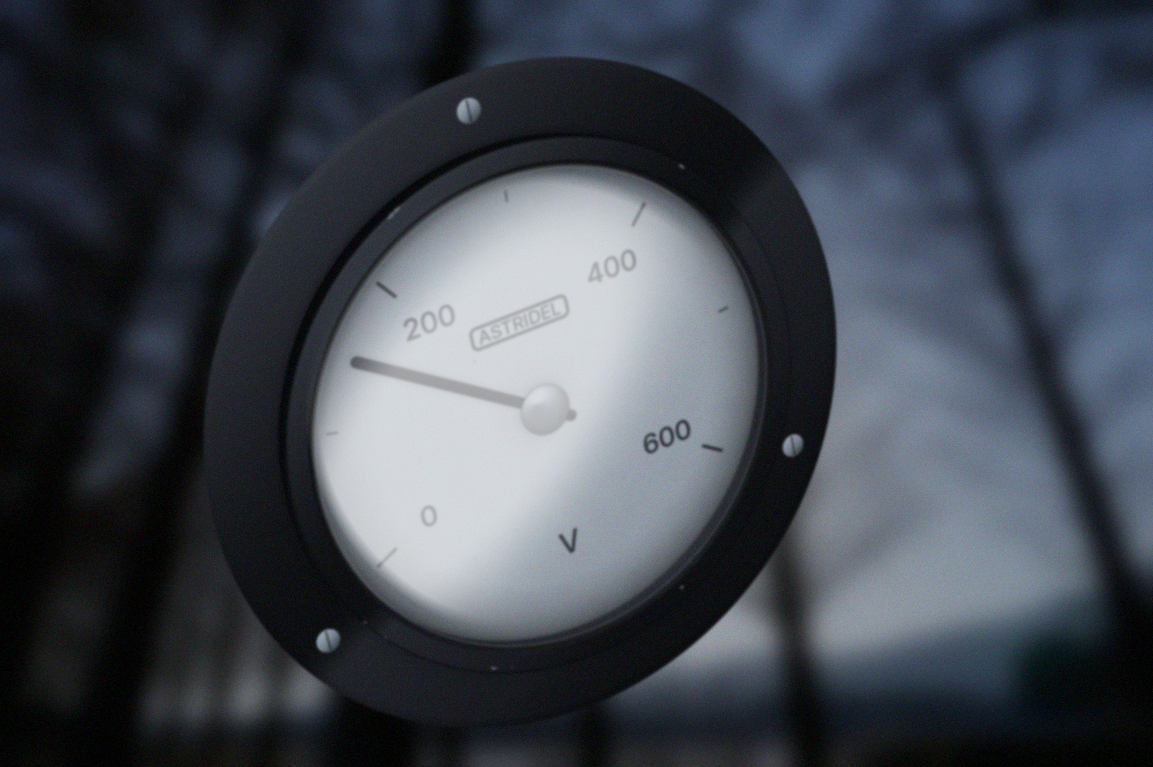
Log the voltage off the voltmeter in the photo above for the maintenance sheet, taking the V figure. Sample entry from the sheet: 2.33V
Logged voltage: 150V
